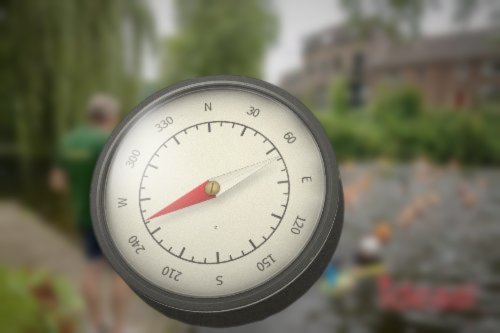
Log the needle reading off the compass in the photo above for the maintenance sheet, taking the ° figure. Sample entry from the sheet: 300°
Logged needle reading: 250°
